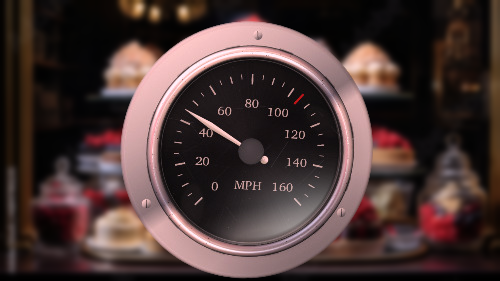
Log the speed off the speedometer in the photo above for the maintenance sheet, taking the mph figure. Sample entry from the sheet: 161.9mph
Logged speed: 45mph
